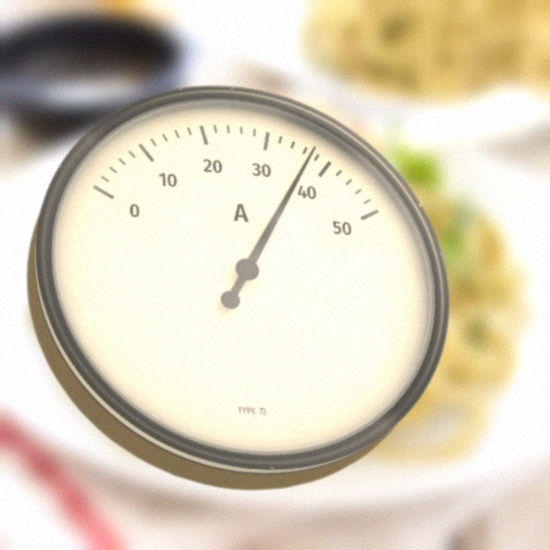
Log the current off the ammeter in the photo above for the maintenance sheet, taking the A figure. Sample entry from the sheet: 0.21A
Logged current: 37A
